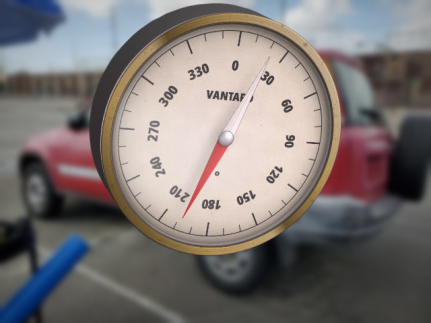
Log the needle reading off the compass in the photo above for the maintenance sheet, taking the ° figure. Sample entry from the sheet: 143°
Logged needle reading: 200°
